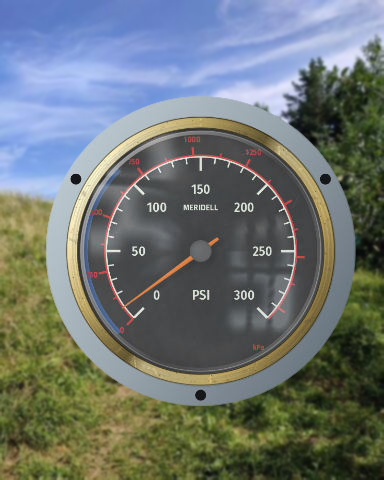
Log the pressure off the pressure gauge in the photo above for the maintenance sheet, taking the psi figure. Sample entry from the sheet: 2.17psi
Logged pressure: 10psi
